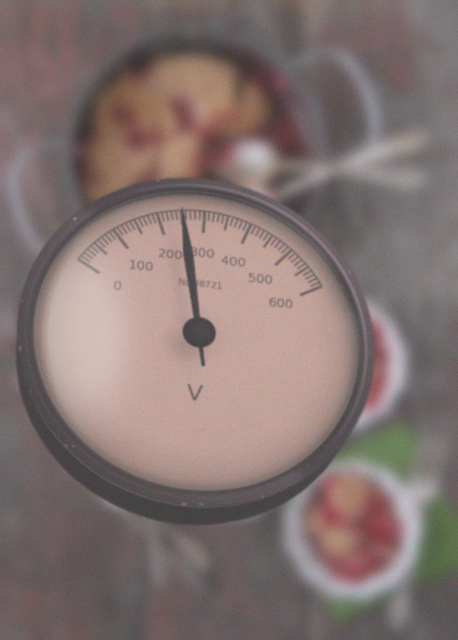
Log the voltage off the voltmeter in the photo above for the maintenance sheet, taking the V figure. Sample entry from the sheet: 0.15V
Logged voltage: 250V
